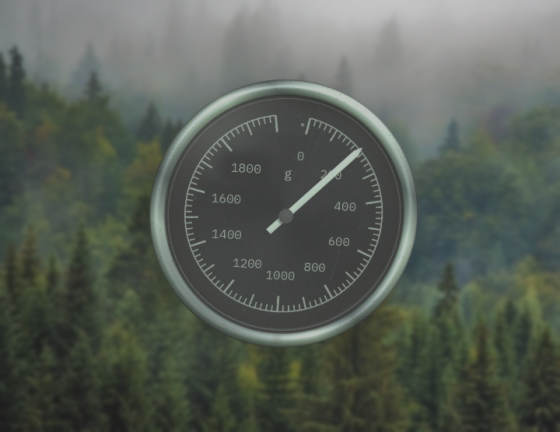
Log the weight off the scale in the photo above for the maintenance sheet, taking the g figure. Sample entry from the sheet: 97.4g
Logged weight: 200g
